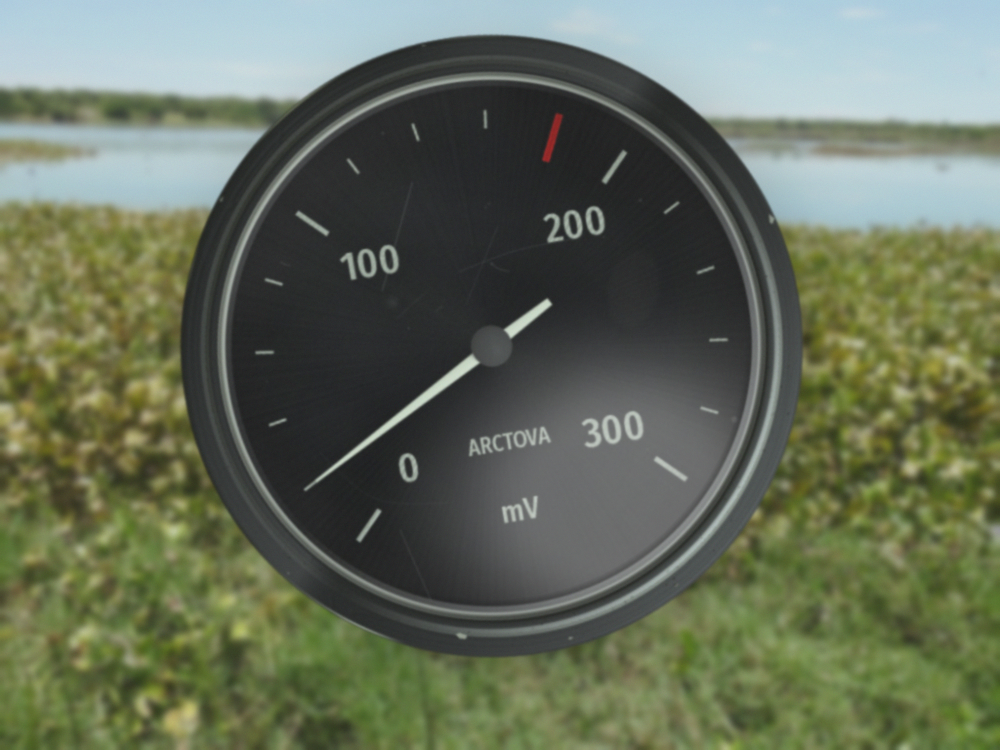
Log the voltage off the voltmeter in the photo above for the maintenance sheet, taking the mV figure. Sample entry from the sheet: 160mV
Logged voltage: 20mV
